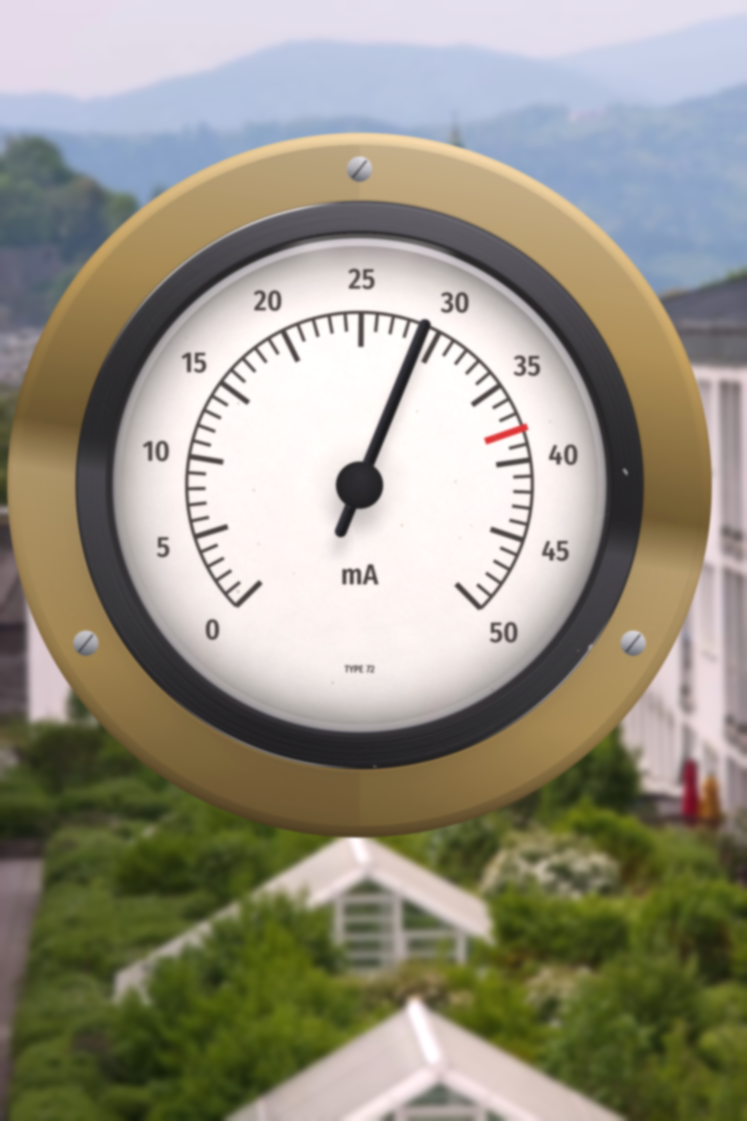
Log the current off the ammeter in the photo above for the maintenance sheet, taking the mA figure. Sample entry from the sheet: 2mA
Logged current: 29mA
